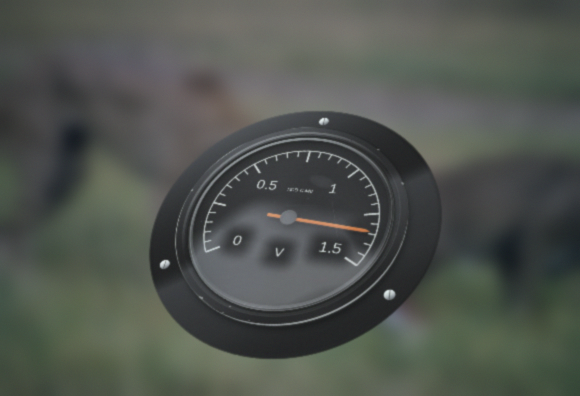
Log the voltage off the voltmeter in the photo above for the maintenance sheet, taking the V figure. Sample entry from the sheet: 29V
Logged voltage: 1.35V
